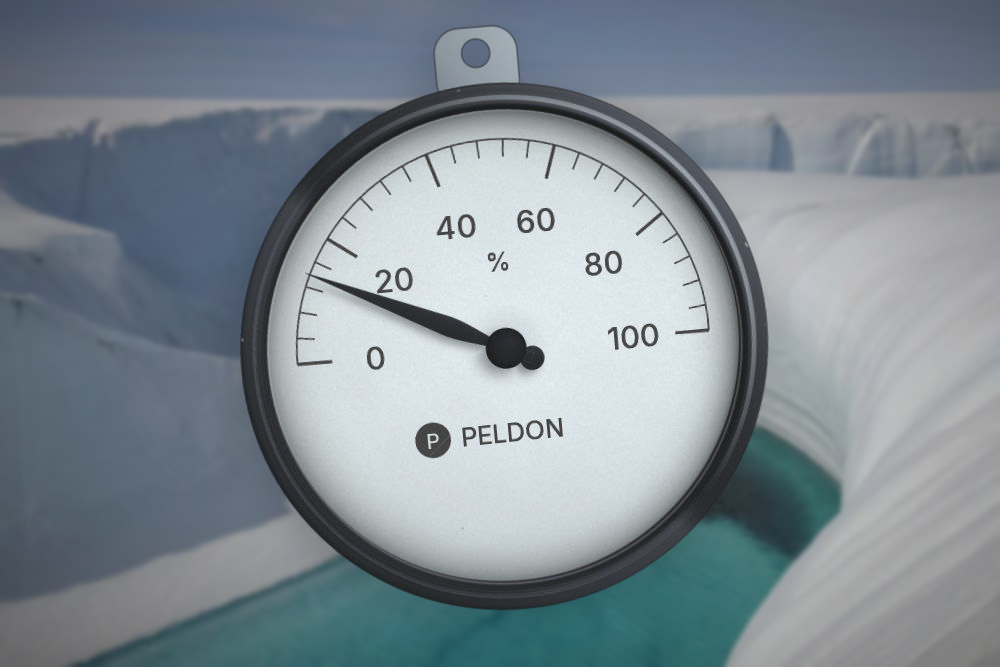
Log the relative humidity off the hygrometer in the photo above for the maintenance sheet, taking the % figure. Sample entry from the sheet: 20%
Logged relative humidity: 14%
